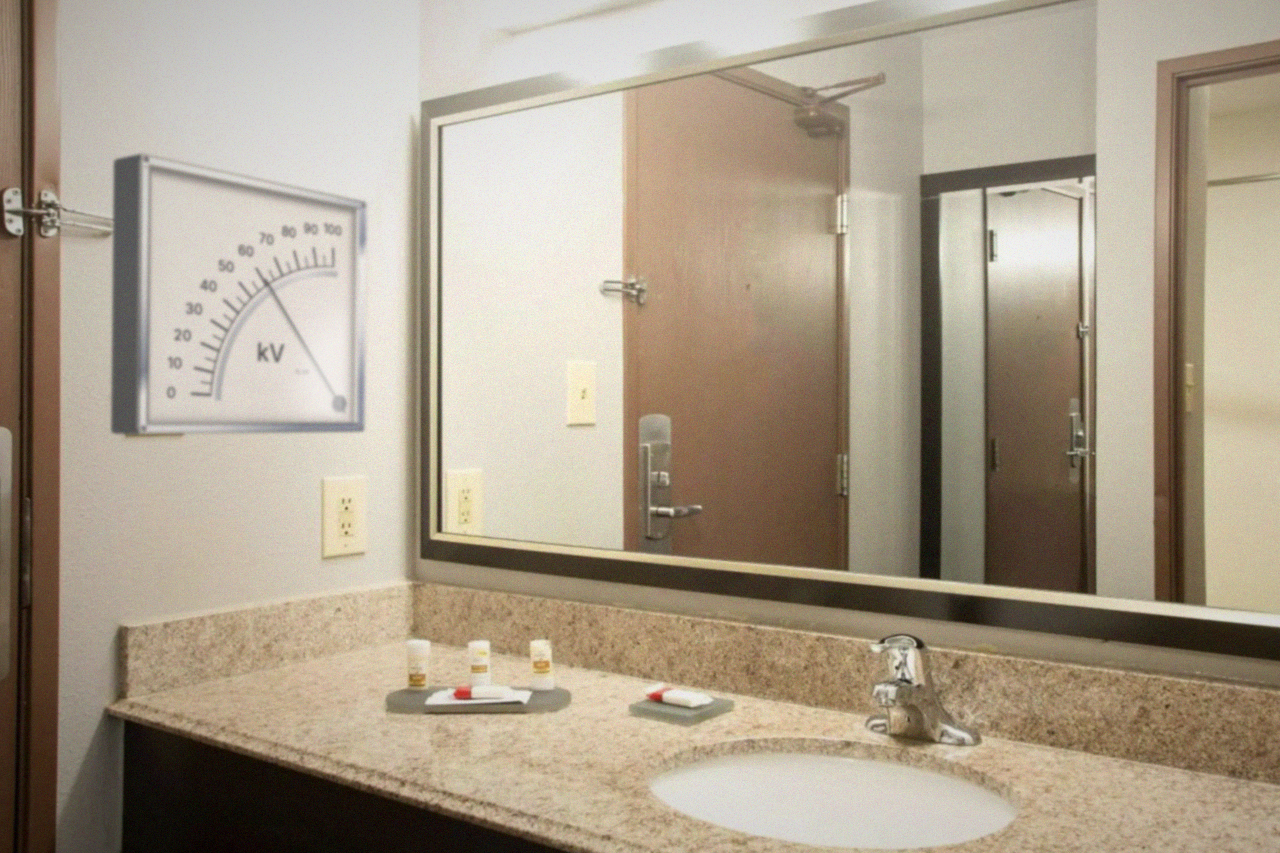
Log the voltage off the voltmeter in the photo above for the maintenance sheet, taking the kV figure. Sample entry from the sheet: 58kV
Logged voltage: 60kV
